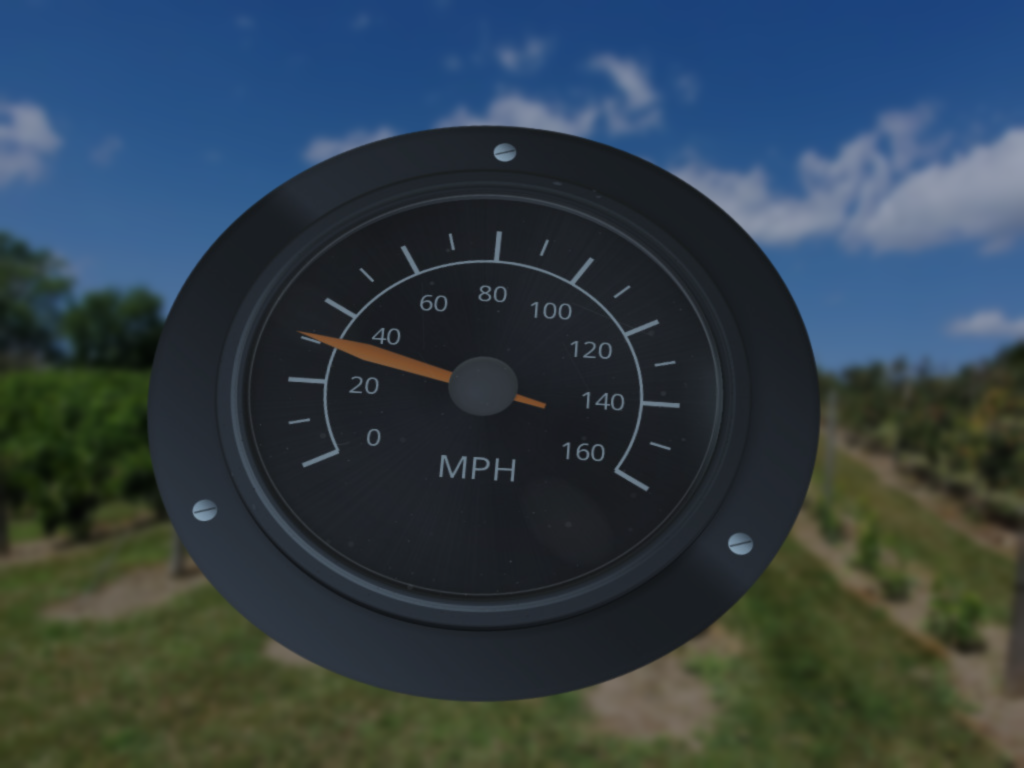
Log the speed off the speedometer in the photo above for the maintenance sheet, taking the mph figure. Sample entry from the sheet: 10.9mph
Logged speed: 30mph
